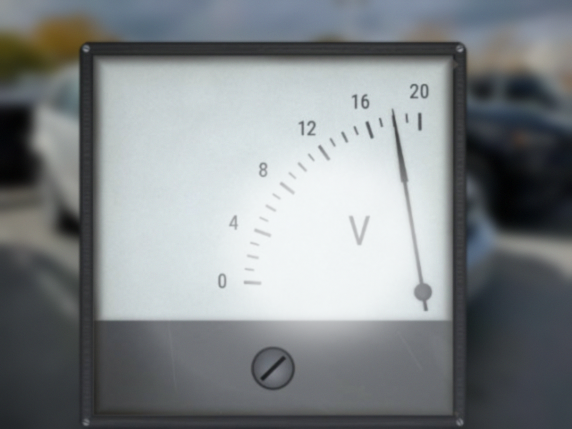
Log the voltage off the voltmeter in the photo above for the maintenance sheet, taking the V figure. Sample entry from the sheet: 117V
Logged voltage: 18V
